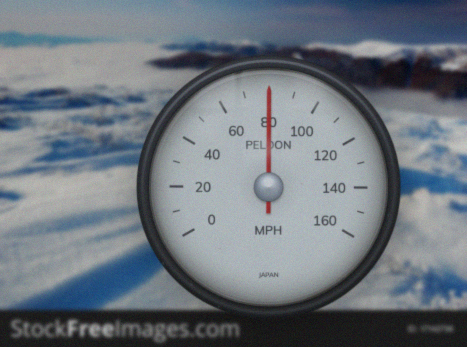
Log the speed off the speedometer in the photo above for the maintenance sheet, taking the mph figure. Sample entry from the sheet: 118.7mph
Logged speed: 80mph
